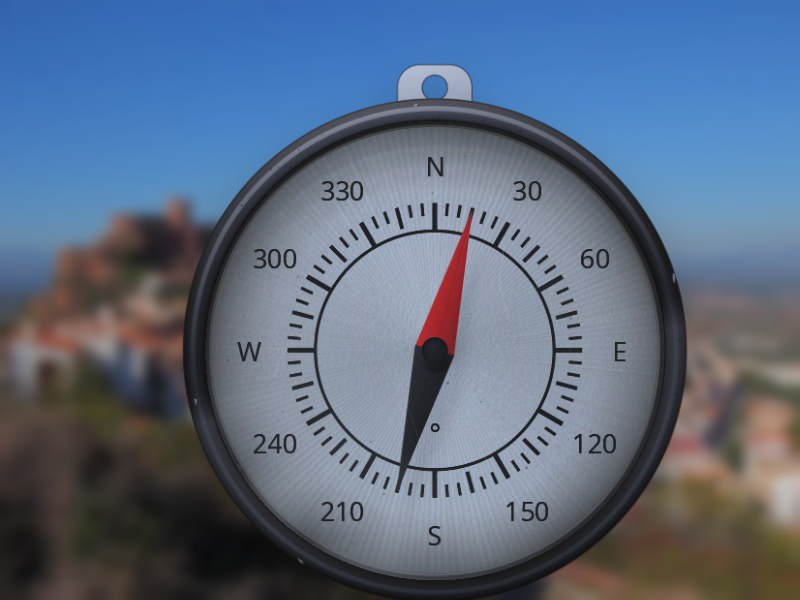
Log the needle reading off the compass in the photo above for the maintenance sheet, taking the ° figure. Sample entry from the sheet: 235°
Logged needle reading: 15°
